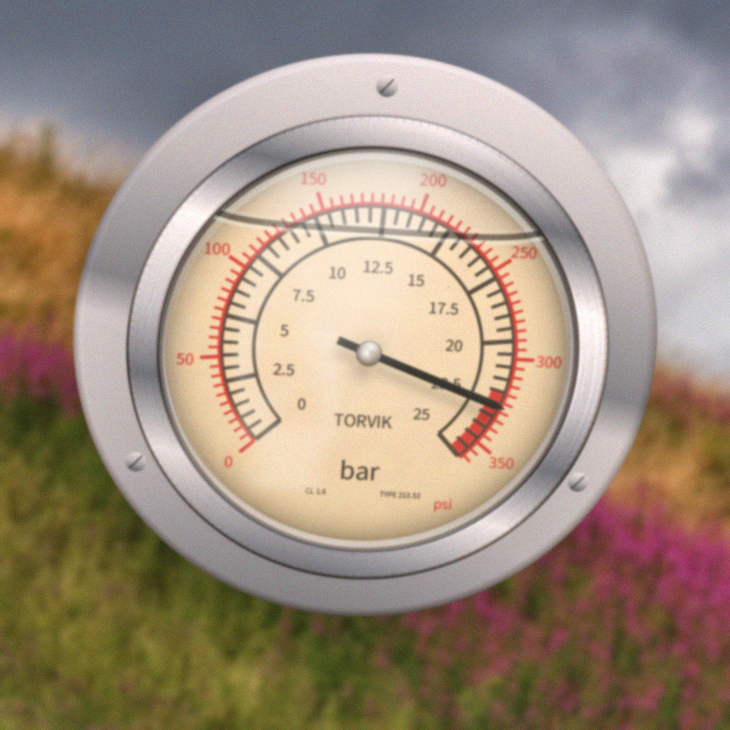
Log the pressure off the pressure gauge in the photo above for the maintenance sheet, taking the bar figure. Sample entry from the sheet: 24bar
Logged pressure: 22.5bar
